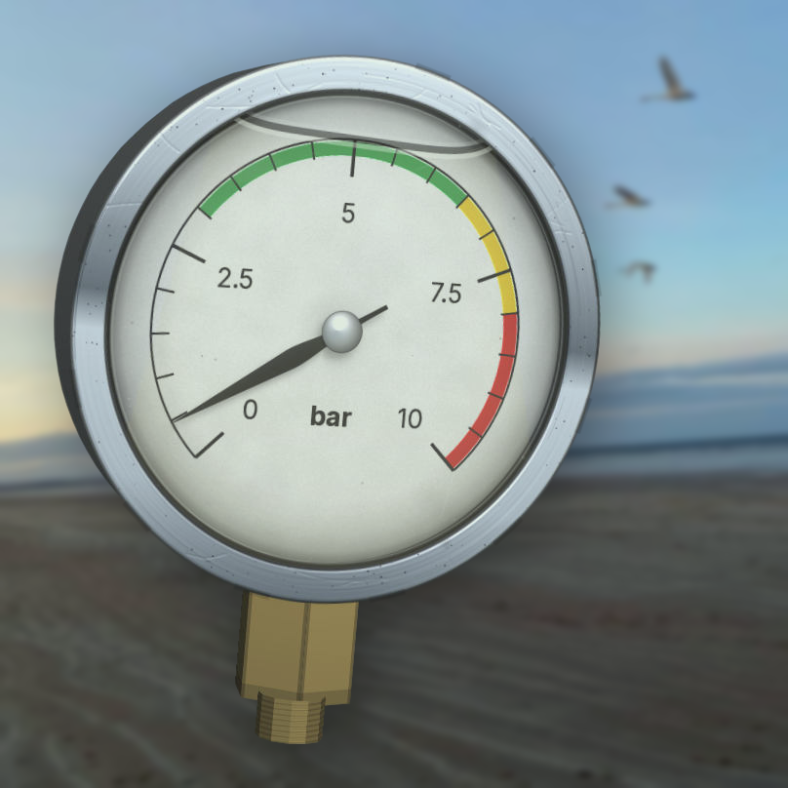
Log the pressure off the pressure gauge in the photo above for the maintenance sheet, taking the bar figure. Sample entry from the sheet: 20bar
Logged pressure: 0.5bar
